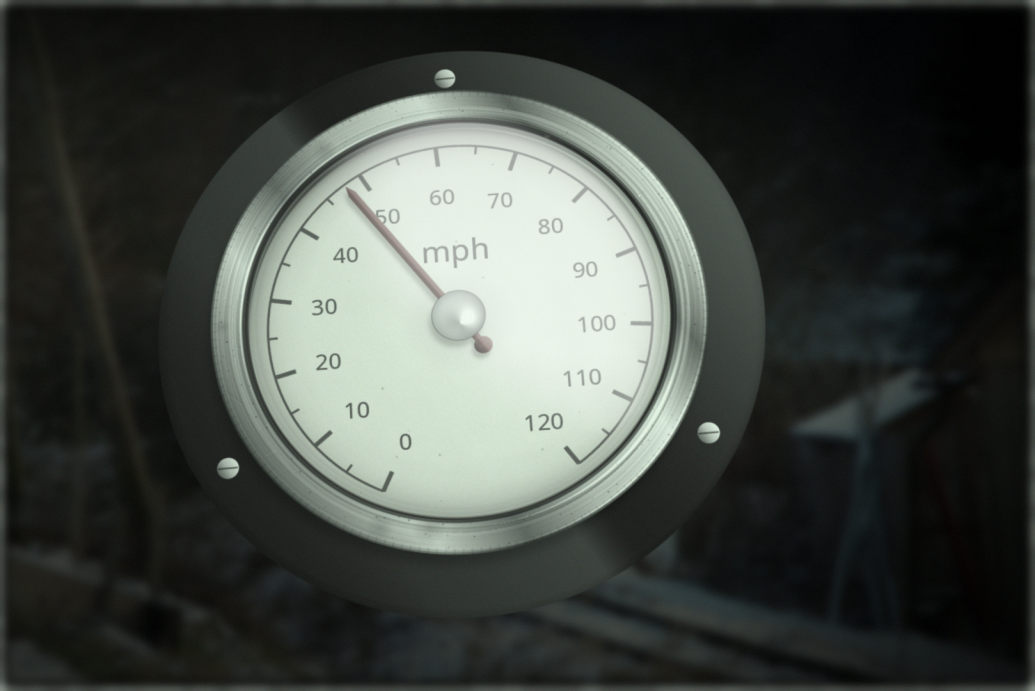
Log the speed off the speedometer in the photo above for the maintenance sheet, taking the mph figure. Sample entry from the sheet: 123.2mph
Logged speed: 47.5mph
